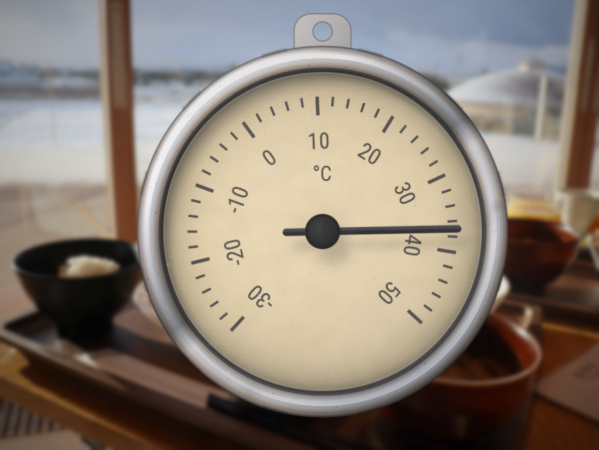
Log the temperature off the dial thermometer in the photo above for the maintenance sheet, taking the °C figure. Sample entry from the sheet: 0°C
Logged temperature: 37°C
